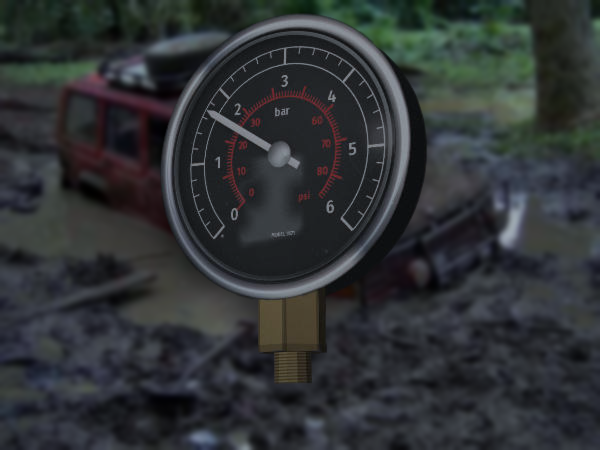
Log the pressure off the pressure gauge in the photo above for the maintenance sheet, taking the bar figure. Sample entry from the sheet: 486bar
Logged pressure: 1.7bar
